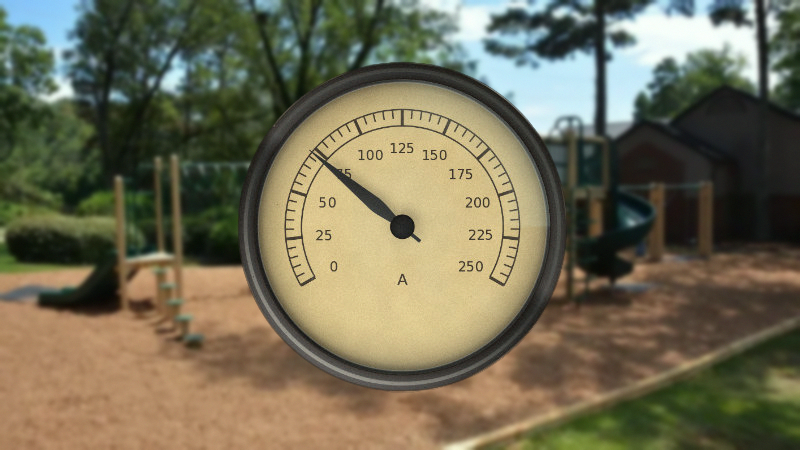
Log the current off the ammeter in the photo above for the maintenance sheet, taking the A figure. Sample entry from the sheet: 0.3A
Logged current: 72.5A
